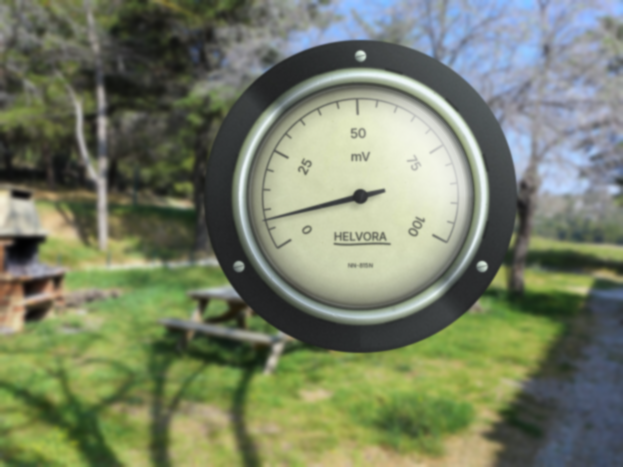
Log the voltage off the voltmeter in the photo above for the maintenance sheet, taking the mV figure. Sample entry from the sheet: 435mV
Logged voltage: 7.5mV
